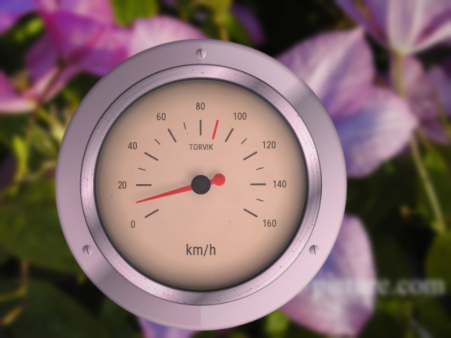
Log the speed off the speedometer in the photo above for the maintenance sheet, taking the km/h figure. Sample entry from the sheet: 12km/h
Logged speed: 10km/h
